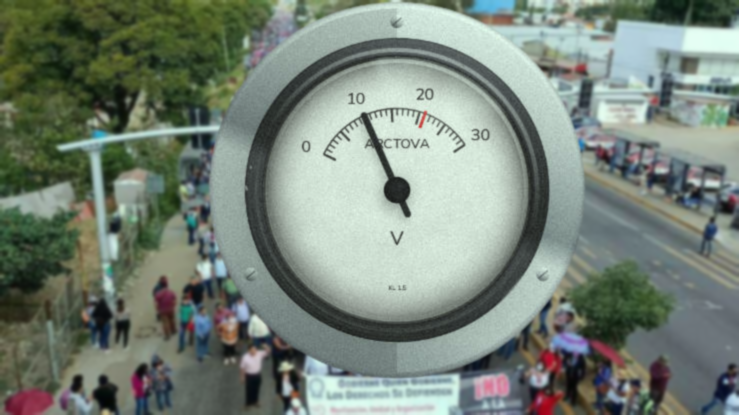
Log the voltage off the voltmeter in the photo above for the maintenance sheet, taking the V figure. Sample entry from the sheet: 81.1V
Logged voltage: 10V
